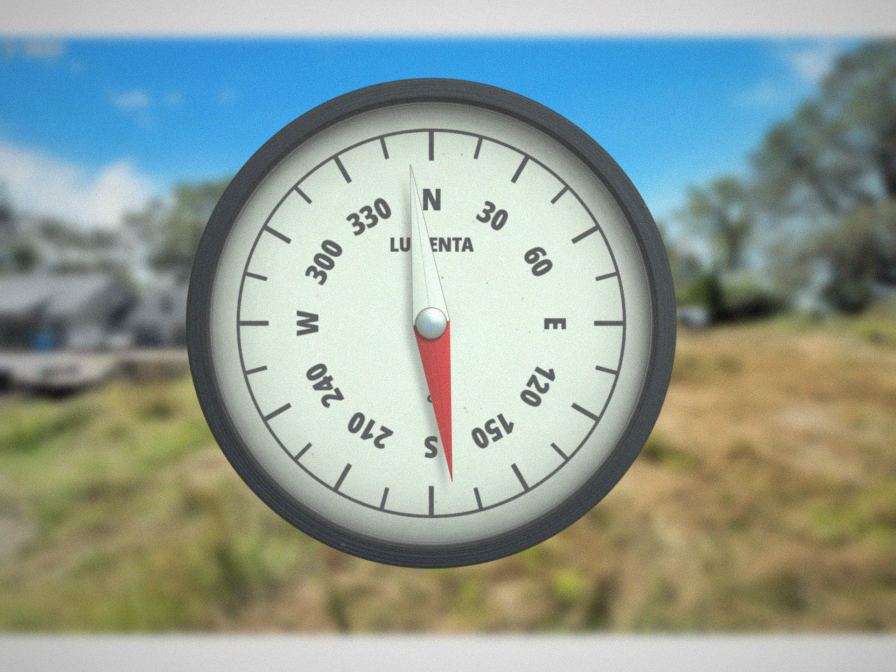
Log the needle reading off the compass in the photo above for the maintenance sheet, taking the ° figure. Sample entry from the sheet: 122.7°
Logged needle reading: 172.5°
